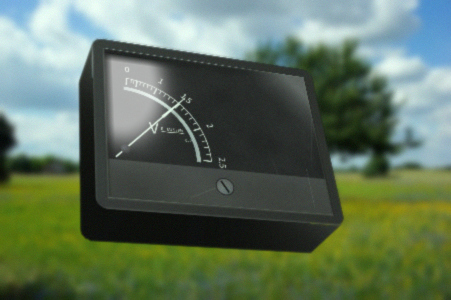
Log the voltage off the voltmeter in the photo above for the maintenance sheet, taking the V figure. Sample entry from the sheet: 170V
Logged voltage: 1.5V
